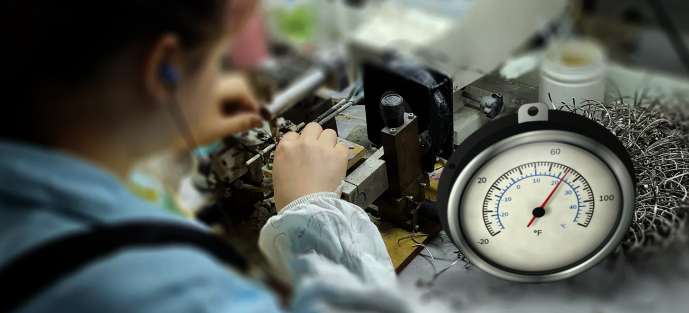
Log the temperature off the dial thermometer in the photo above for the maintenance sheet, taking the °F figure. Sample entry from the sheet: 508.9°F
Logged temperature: 70°F
